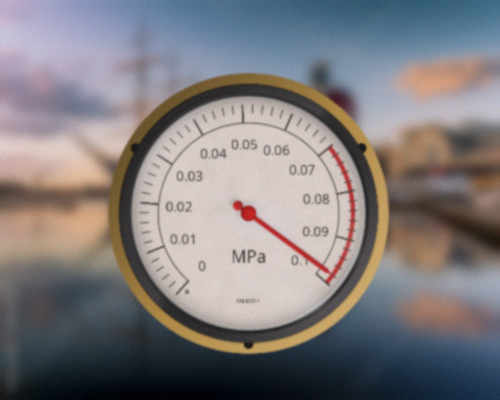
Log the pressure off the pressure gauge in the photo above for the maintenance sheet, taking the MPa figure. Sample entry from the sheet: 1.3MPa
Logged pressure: 0.098MPa
